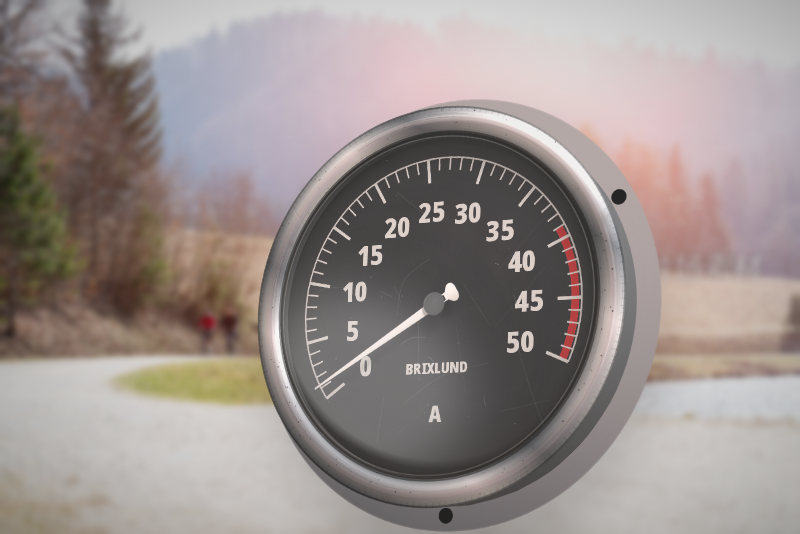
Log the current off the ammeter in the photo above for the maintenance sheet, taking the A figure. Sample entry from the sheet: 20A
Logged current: 1A
